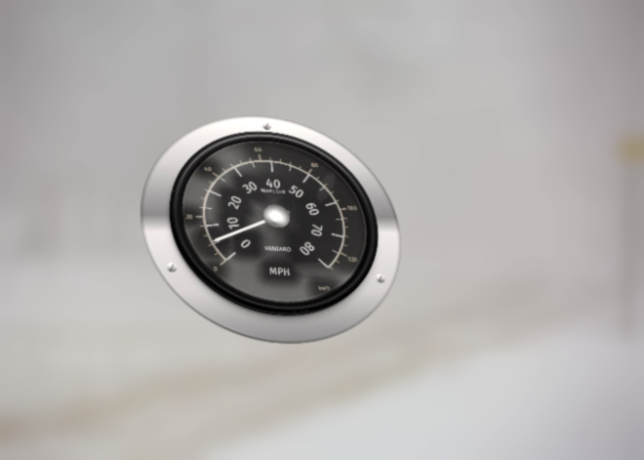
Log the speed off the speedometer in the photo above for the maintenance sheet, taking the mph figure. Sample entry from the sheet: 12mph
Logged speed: 5mph
